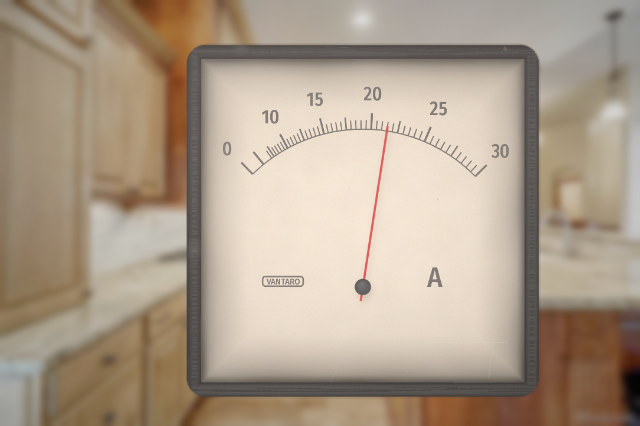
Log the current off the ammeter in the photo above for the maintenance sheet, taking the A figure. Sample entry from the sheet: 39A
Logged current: 21.5A
